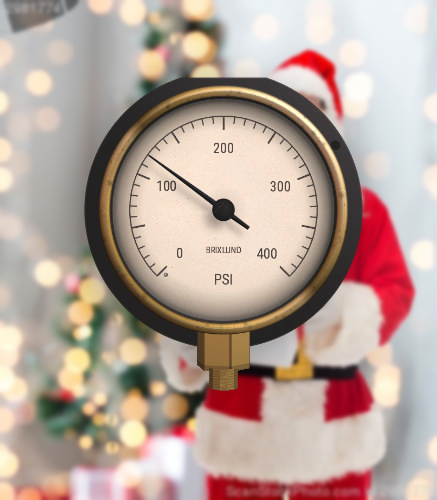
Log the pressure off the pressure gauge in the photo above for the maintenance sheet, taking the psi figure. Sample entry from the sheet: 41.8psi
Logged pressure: 120psi
